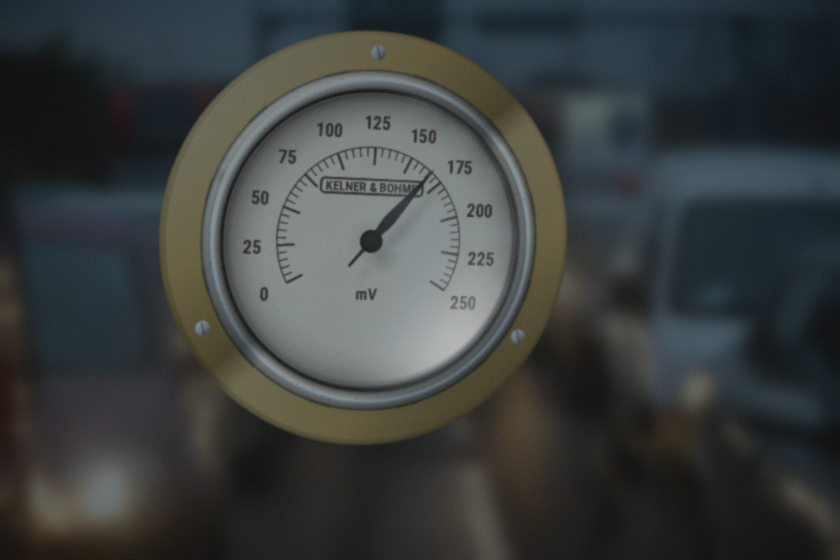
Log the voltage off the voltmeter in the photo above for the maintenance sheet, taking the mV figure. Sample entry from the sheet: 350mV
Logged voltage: 165mV
